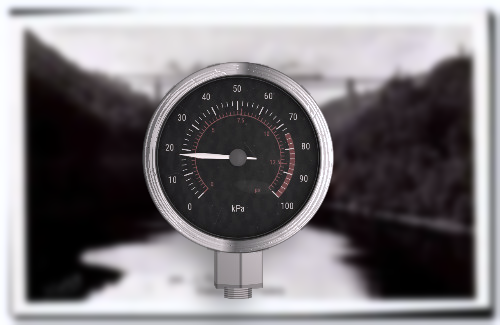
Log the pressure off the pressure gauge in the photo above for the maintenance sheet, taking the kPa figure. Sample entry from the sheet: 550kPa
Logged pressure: 18kPa
